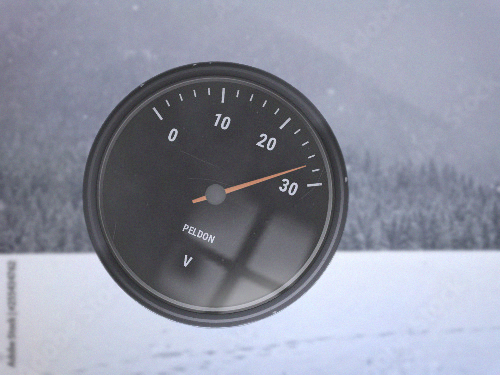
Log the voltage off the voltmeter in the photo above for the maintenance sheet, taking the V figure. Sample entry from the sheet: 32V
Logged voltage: 27V
